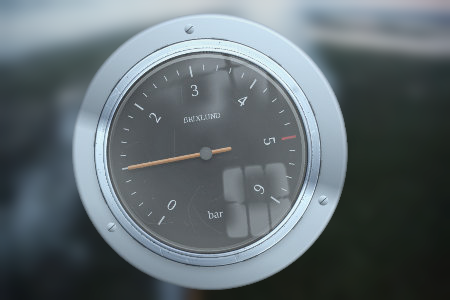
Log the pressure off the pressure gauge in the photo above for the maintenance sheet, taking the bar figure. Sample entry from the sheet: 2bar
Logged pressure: 1bar
